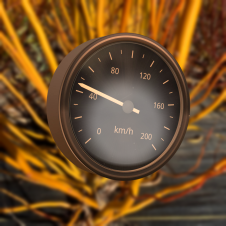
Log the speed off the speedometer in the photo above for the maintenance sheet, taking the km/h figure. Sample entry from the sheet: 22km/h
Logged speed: 45km/h
